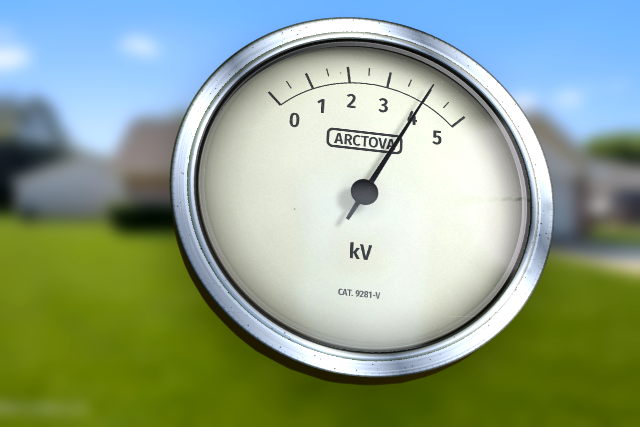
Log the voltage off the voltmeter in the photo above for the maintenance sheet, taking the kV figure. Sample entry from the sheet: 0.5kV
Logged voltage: 4kV
